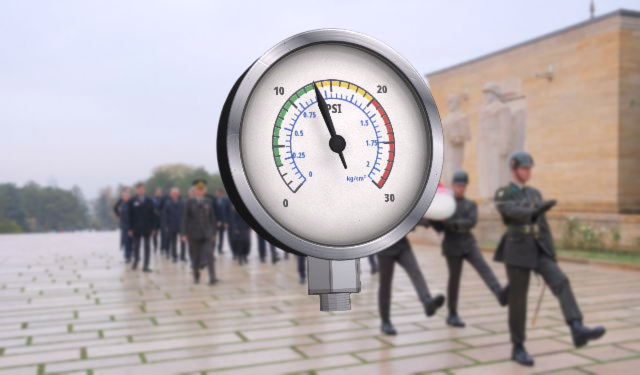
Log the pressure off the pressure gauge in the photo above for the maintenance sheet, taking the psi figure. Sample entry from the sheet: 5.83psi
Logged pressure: 13psi
